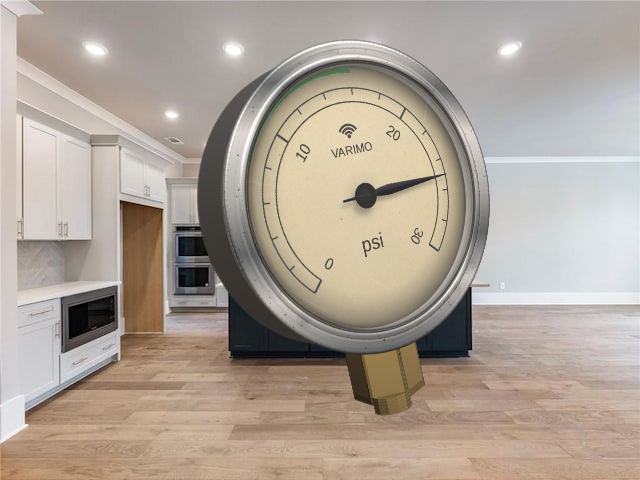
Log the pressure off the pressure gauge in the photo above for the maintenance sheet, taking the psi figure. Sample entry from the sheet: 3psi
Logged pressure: 25psi
